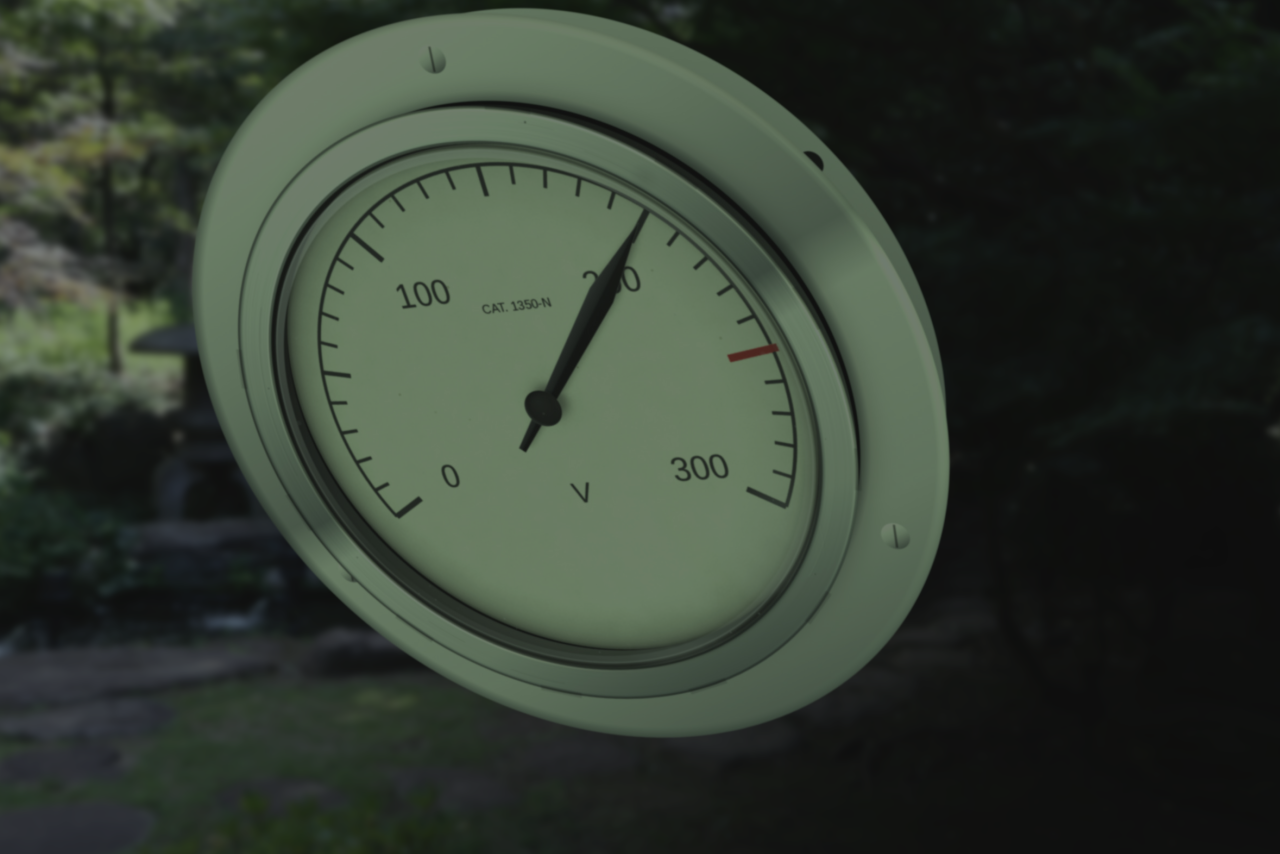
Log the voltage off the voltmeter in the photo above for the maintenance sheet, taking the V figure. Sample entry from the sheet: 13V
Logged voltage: 200V
